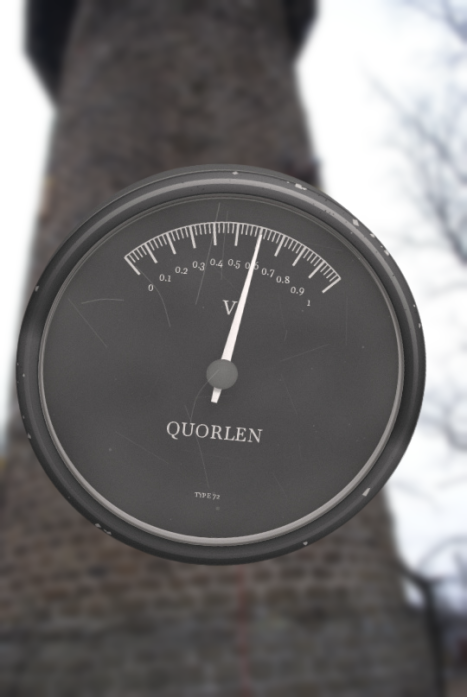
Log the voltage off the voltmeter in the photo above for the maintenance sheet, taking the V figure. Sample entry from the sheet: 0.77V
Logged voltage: 0.6V
